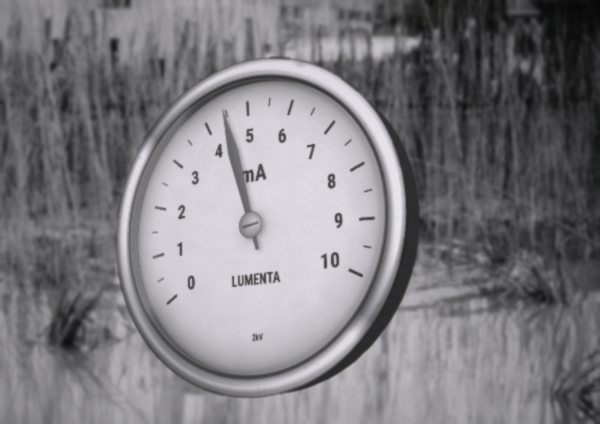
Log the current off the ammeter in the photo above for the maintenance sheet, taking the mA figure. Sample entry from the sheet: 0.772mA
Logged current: 4.5mA
